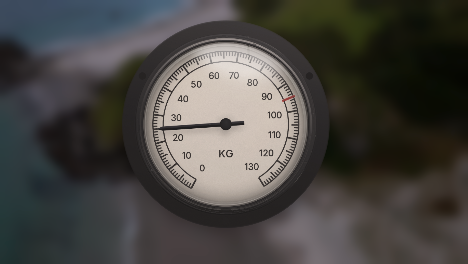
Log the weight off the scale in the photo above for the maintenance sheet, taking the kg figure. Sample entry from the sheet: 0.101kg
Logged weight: 25kg
